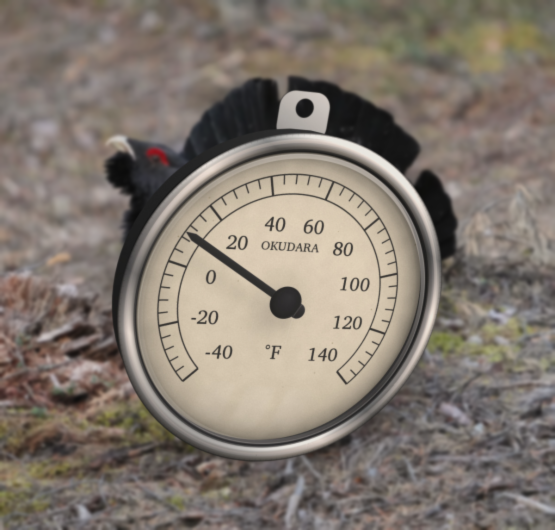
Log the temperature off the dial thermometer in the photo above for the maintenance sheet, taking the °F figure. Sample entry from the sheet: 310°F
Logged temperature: 10°F
